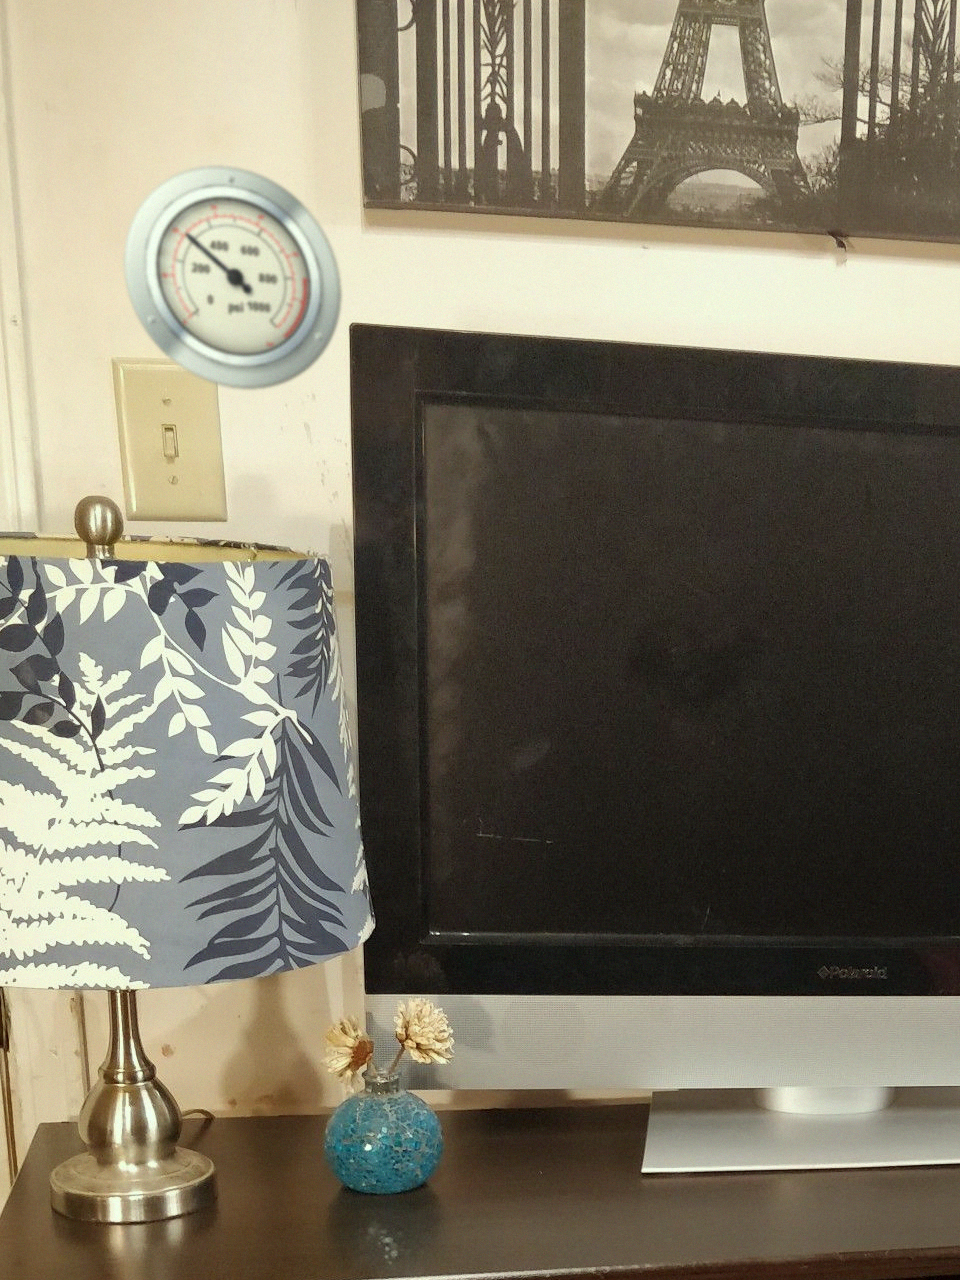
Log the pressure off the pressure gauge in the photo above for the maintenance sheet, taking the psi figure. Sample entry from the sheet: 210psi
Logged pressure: 300psi
